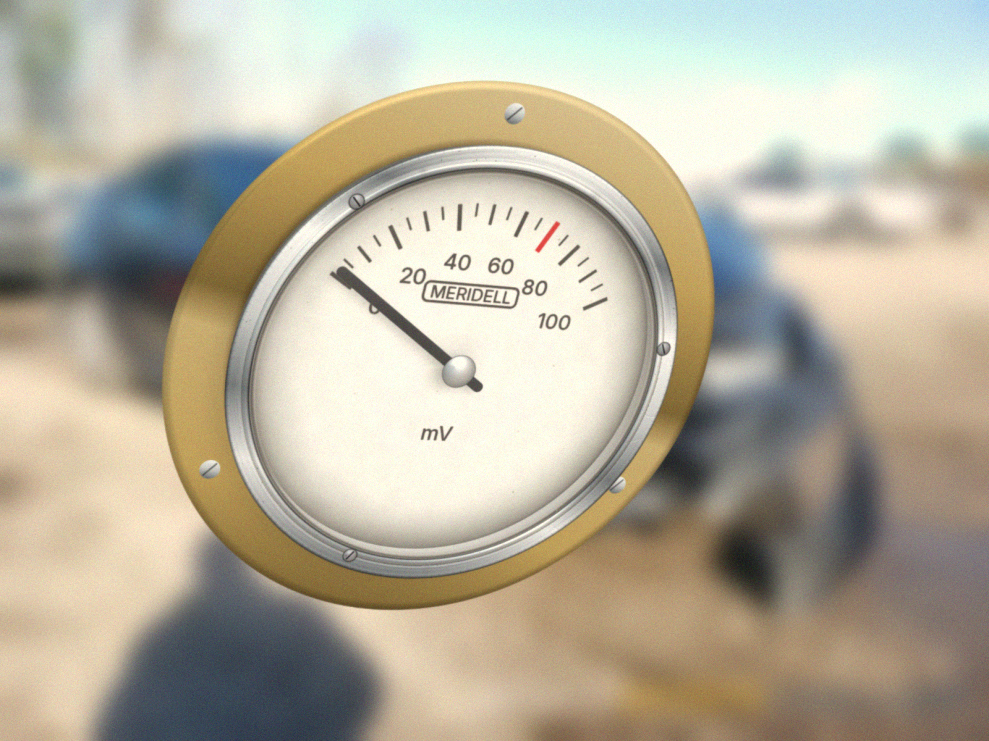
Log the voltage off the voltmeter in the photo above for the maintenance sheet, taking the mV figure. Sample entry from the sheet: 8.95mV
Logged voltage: 2.5mV
